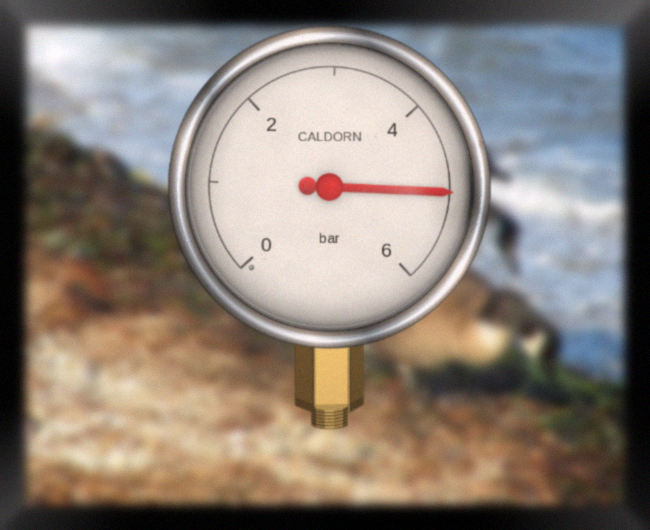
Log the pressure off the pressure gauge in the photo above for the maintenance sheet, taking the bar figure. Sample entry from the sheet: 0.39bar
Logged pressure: 5bar
